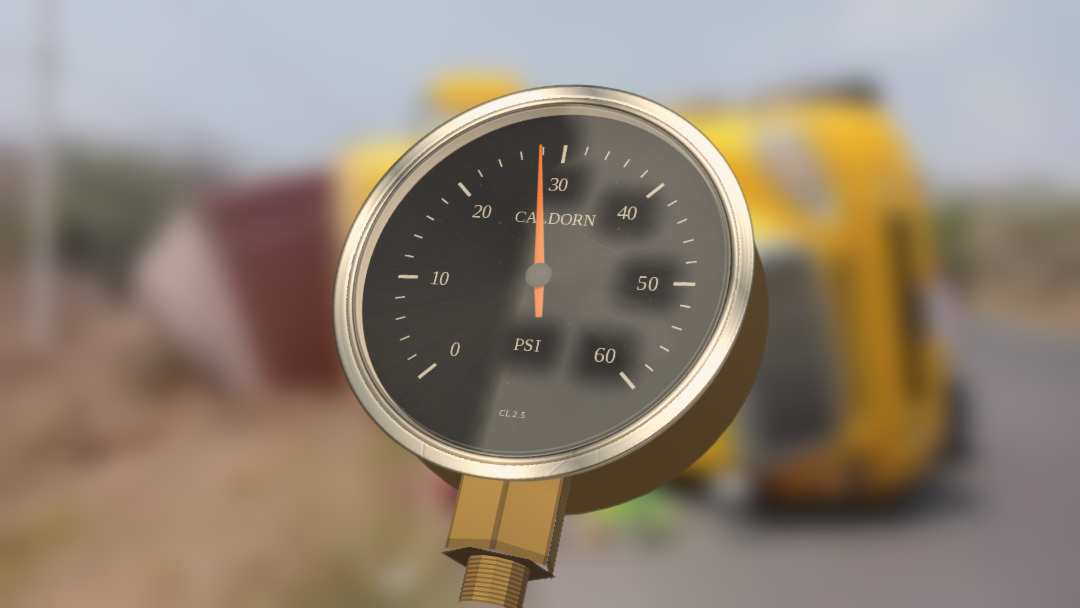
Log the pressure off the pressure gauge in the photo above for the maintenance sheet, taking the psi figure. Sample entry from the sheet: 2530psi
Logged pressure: 28psi
